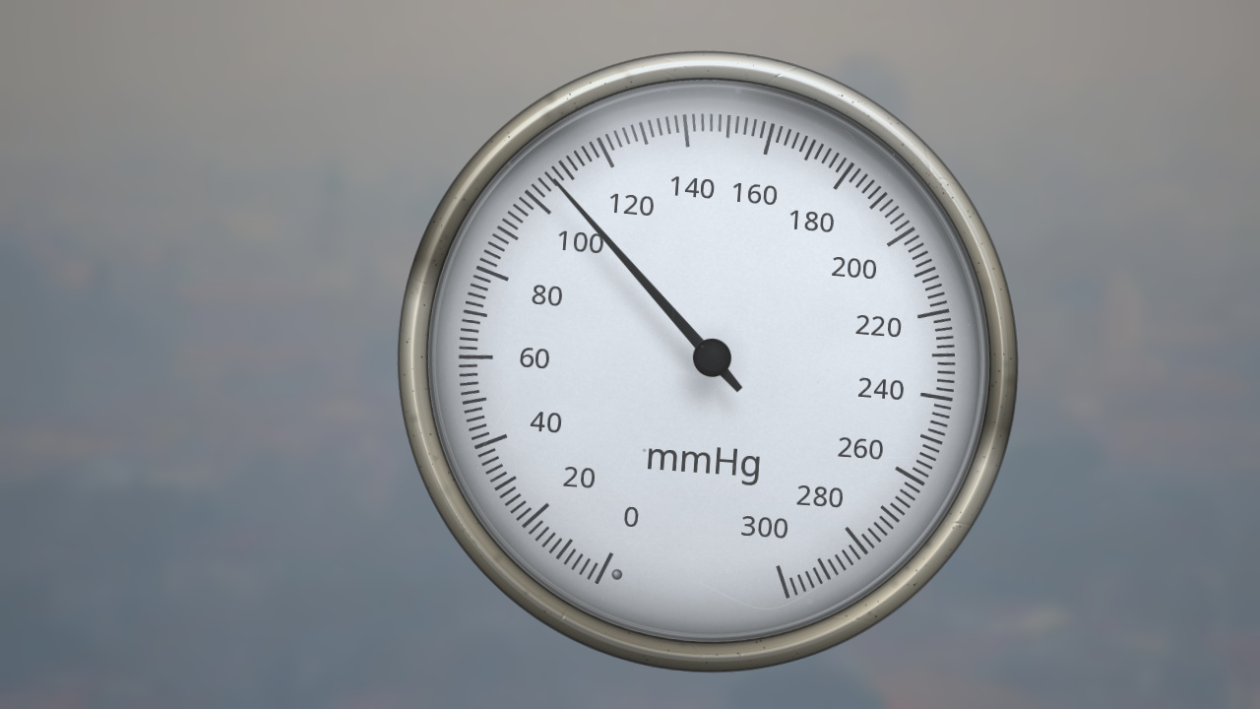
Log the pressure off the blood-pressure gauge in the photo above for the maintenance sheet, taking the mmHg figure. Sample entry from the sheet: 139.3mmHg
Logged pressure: 106mmHg
